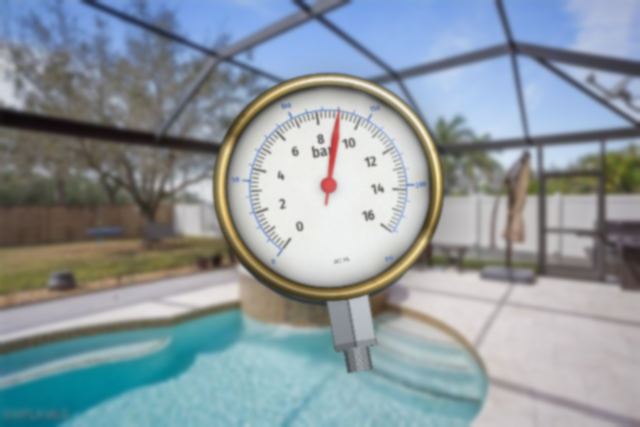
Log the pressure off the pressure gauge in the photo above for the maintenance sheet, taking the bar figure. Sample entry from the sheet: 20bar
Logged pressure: 9bar
